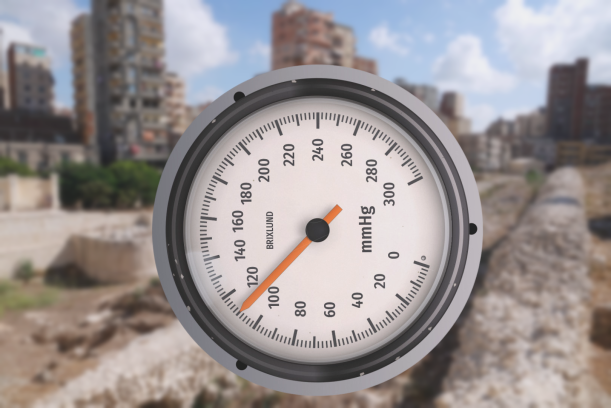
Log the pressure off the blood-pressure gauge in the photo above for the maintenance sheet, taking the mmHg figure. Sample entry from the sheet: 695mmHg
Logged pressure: 110mmHg
